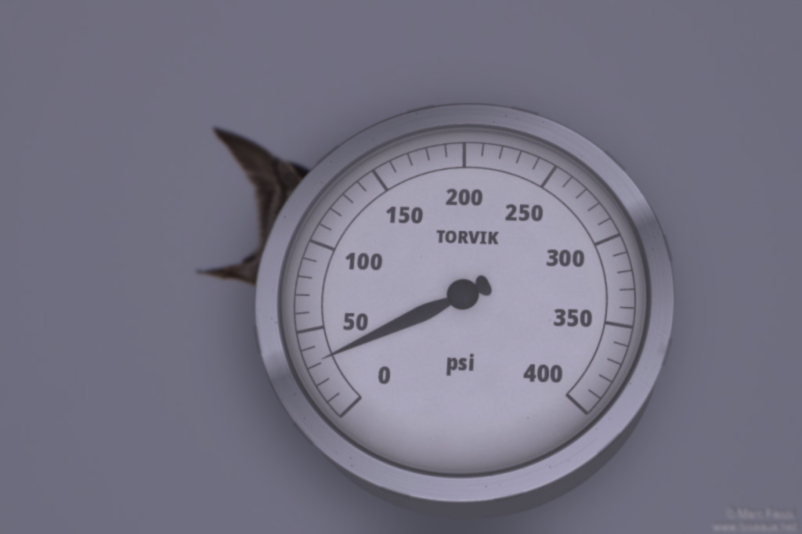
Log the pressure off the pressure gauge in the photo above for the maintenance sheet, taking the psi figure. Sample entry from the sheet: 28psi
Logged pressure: 30psi
